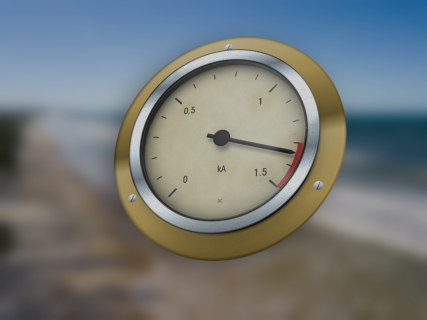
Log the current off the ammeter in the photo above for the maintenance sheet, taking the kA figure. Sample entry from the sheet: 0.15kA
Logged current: 1.35kA
